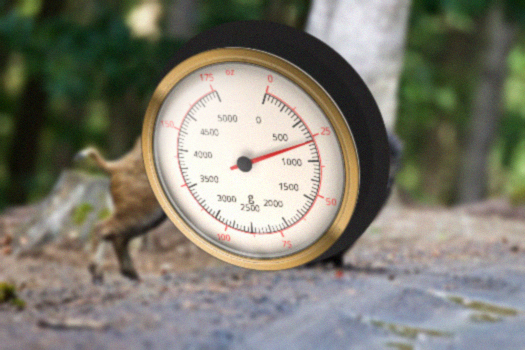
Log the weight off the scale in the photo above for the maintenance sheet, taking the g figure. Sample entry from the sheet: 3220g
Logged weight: 750g
